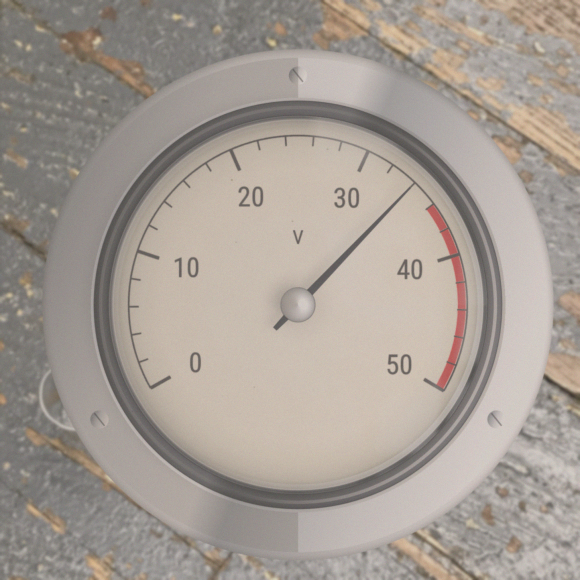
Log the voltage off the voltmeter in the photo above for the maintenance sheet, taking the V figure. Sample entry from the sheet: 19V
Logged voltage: 34V
